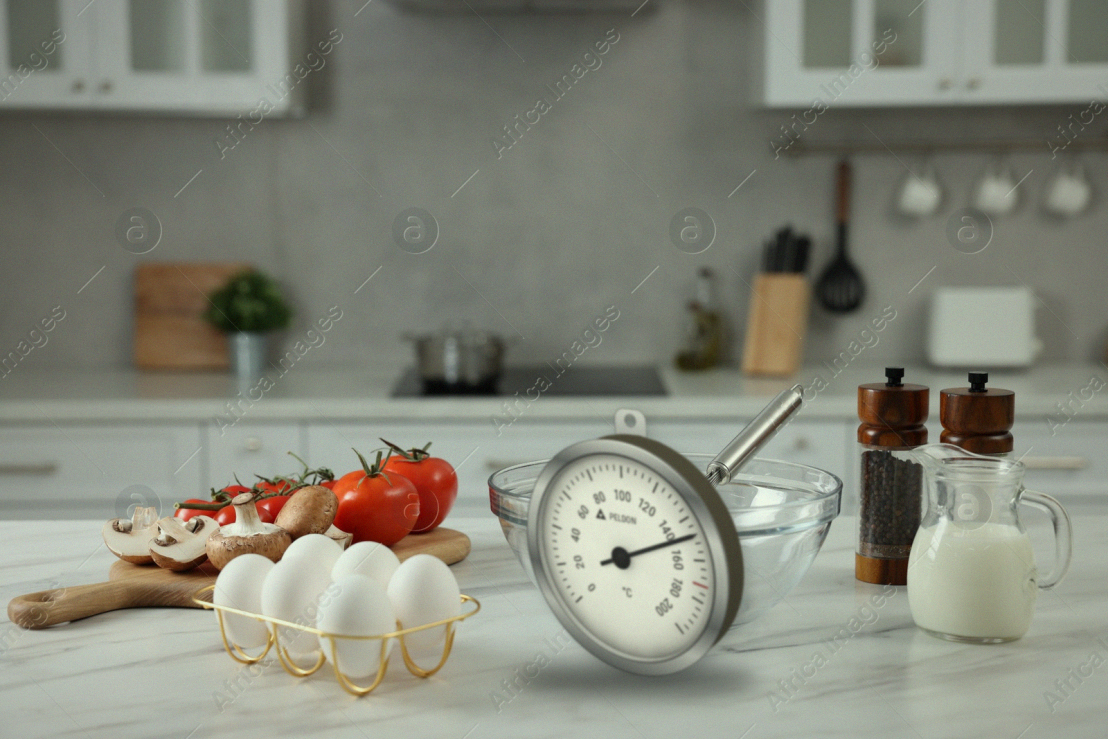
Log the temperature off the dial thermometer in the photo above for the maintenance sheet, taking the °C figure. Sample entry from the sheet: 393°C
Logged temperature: 148°C
